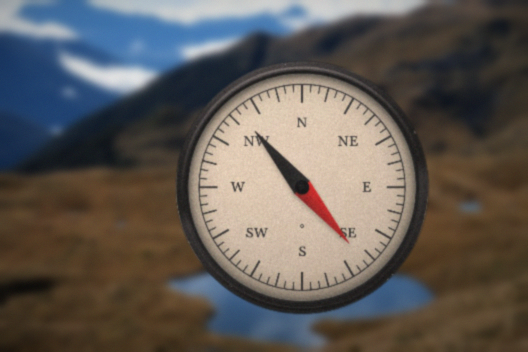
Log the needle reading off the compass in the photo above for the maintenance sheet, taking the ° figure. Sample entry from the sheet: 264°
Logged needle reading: 140°
